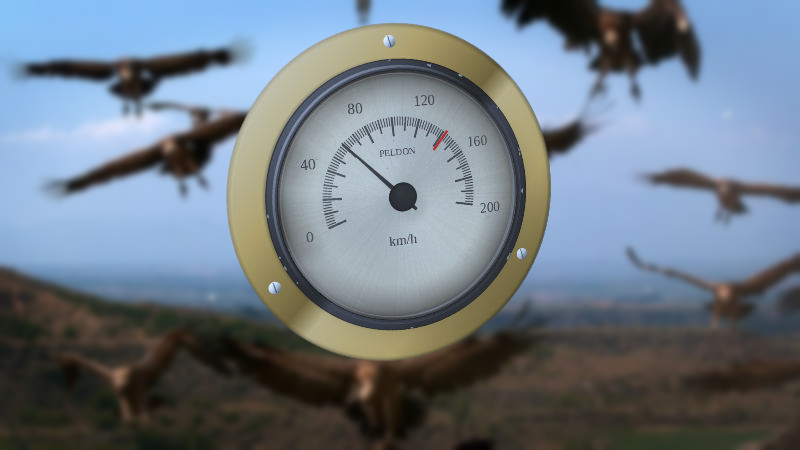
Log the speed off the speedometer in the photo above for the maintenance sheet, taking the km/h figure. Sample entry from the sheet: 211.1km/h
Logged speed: 60km/h
